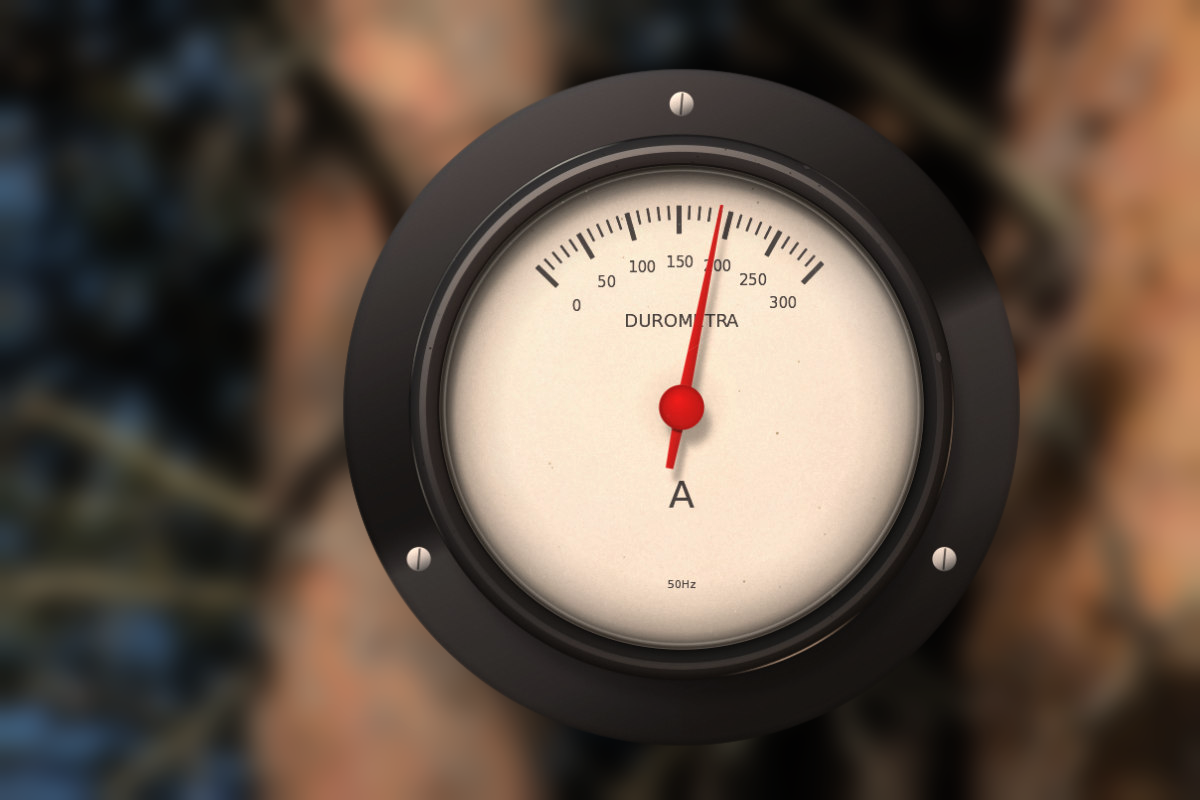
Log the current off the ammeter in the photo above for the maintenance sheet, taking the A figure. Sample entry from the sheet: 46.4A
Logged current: 190A
